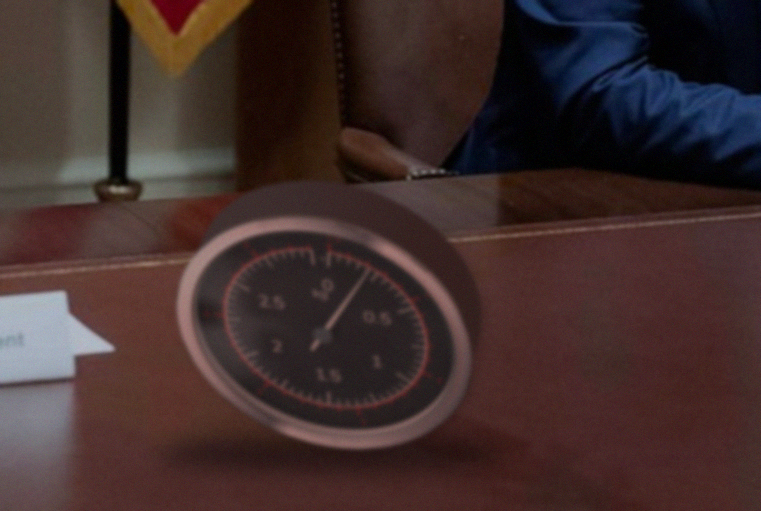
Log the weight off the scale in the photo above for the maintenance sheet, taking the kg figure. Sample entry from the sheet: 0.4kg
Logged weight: 0.2kg
